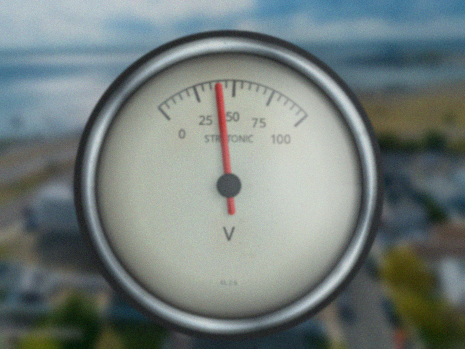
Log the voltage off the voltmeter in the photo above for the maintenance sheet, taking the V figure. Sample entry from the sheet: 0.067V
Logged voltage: 40V
